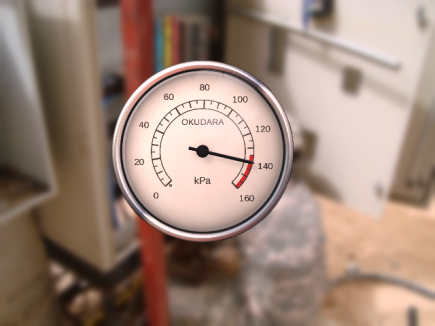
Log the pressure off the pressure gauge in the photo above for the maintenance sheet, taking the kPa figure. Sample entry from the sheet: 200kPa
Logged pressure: 140kPa
